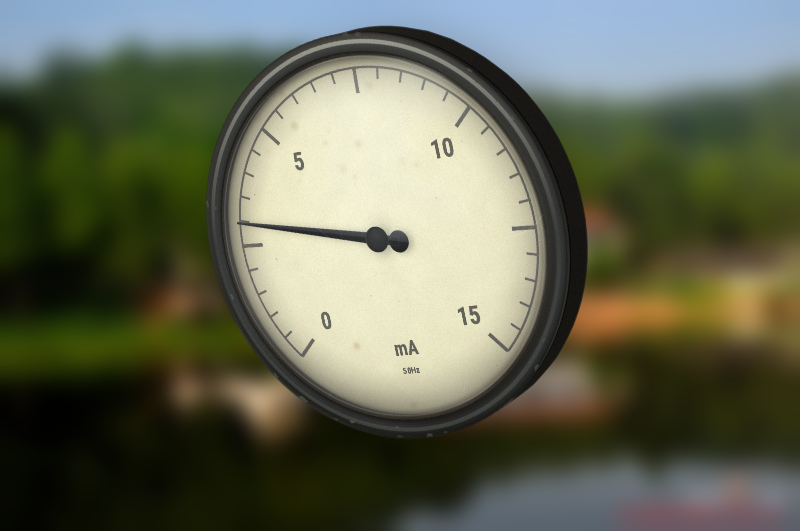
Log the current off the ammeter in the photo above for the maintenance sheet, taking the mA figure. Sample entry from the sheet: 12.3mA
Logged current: 3mA
